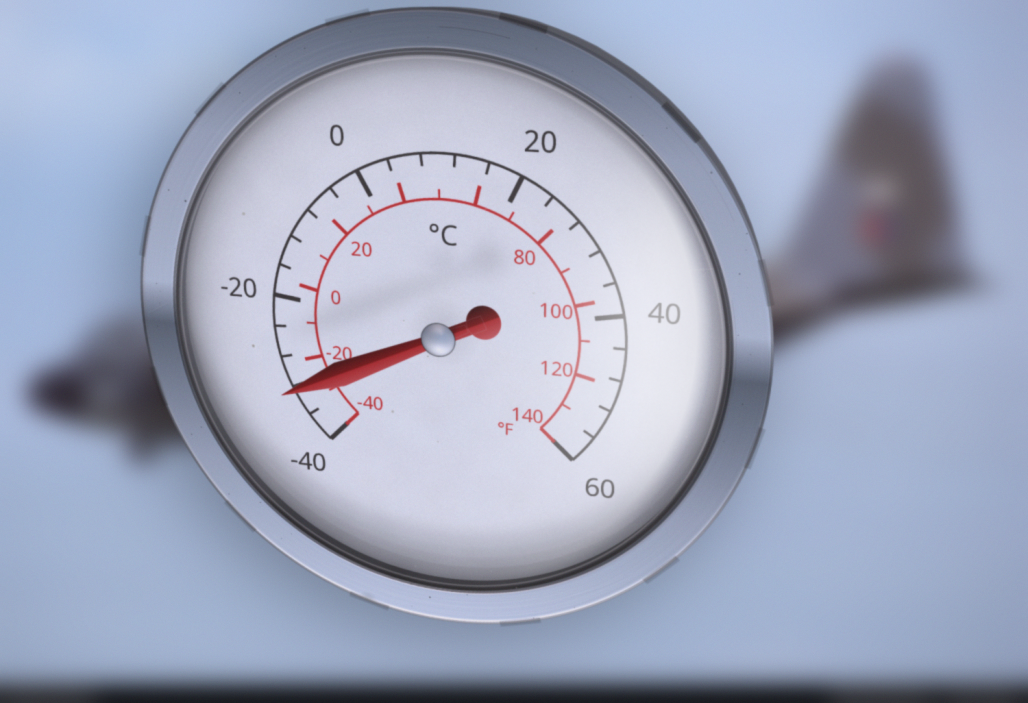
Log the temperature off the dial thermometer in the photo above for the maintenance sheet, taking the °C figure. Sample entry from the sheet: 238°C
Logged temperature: -32°C
